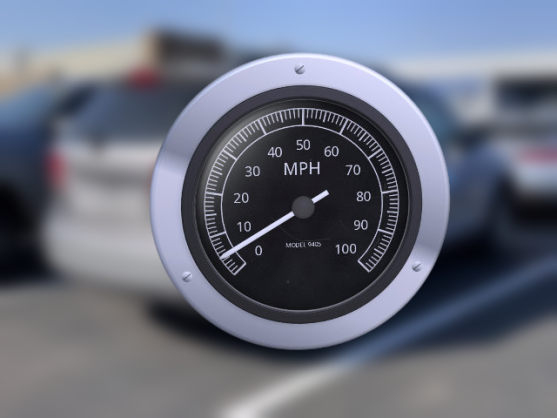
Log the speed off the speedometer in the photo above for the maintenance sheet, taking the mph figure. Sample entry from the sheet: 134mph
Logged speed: 5mph
